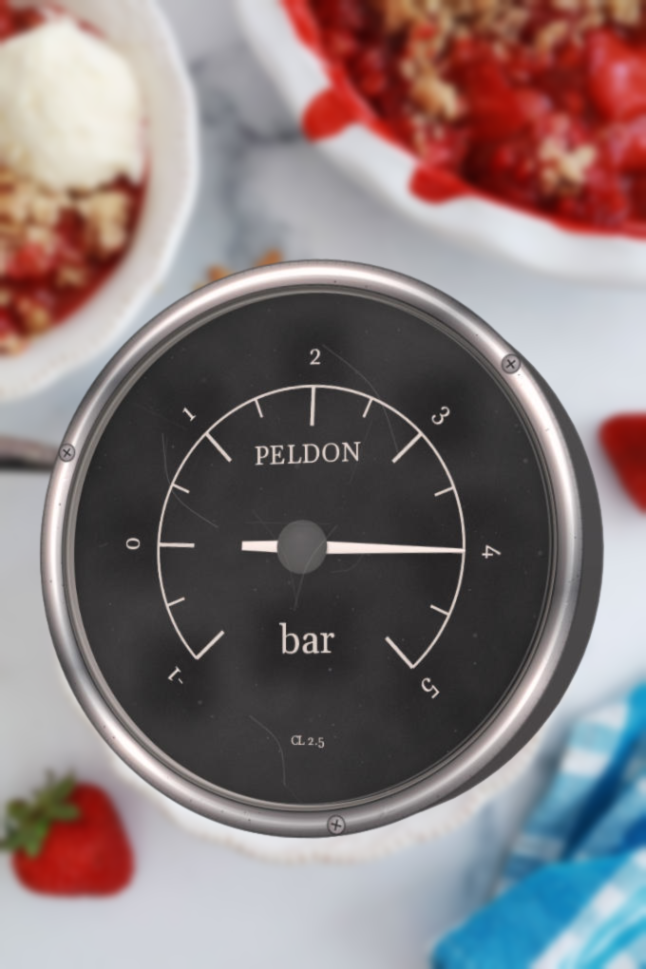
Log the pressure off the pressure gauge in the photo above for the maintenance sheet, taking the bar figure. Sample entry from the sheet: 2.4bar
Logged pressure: 4bar
